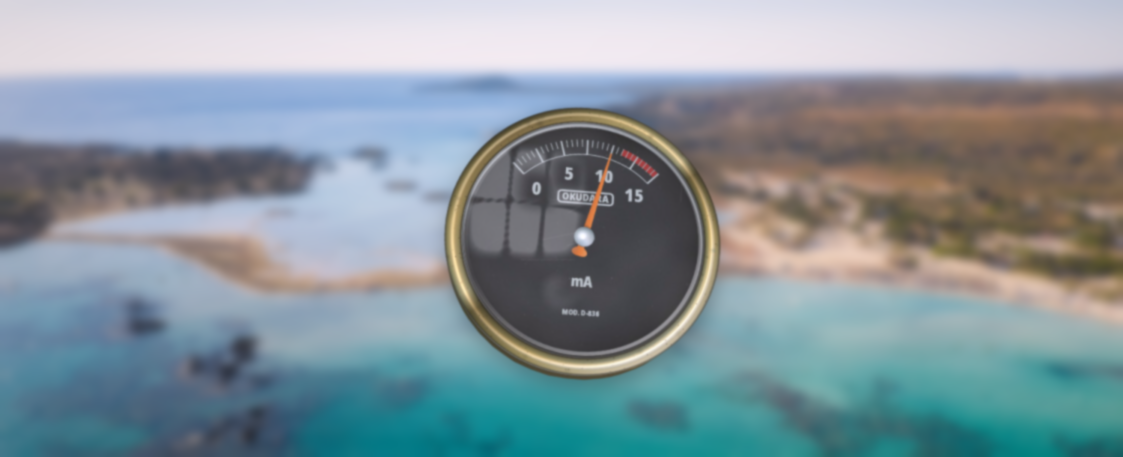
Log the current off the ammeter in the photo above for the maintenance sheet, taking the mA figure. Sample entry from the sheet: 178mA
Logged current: 10mA
